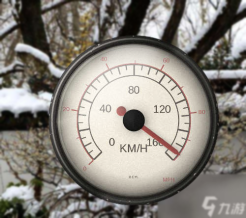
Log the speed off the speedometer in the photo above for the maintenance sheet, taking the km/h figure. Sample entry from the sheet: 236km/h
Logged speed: 155km/h
